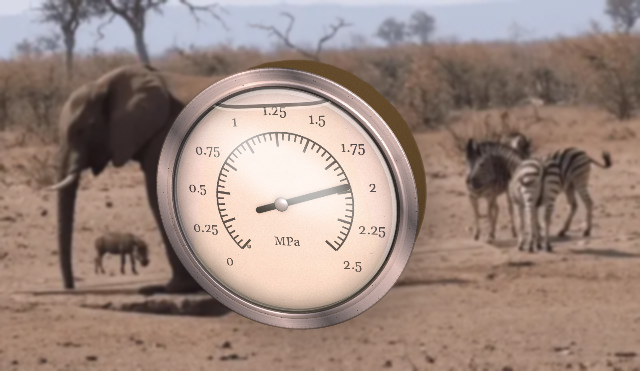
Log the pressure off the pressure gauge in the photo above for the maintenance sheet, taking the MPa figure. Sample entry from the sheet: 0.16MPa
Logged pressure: 1.95MPa
